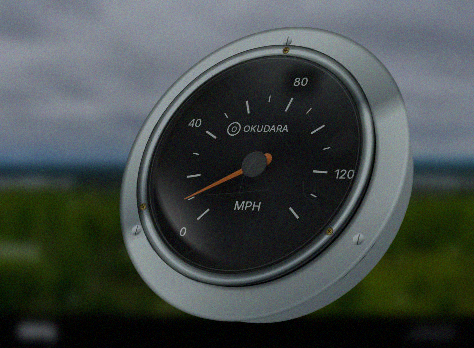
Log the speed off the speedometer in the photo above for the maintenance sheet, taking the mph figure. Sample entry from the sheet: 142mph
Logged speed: 10mph
